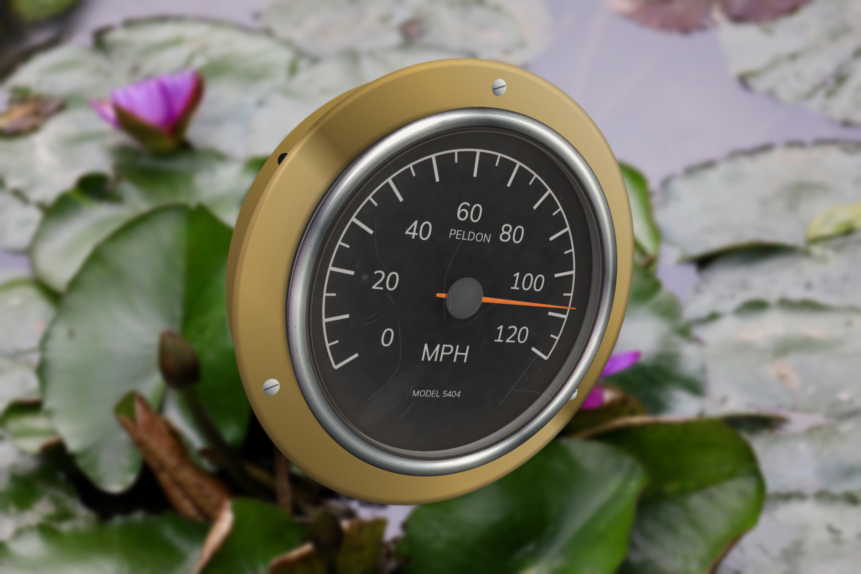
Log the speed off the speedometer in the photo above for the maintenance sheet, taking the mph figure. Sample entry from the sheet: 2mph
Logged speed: 107.5mph
